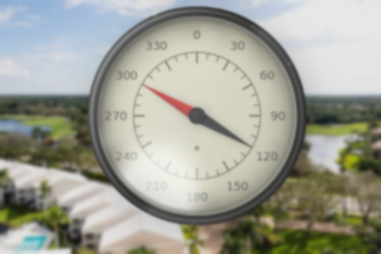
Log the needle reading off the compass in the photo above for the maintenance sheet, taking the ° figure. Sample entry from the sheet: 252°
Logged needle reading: 300°
